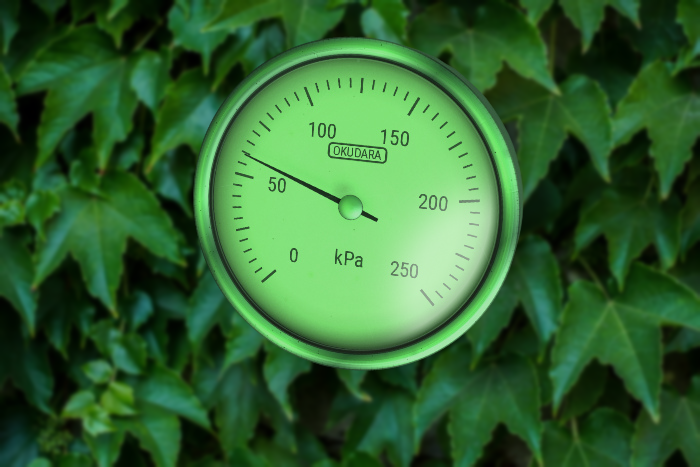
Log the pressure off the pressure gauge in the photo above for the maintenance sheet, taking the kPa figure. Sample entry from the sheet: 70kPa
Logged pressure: 60kPa
